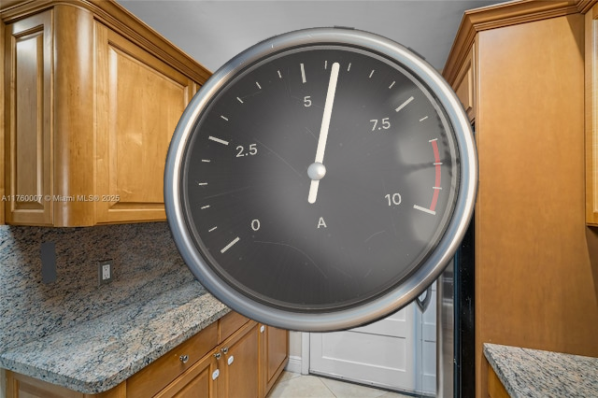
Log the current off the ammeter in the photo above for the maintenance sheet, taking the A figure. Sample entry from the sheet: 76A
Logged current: 5.75A
